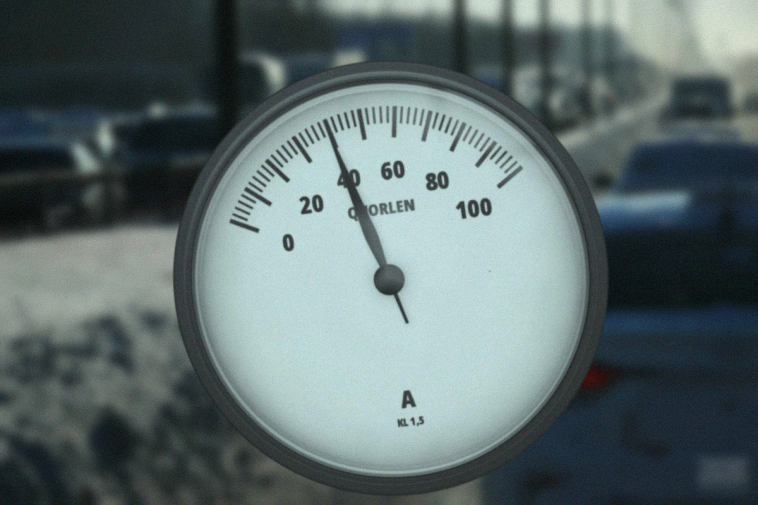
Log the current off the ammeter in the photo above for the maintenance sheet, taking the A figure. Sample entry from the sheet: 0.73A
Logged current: 40A
